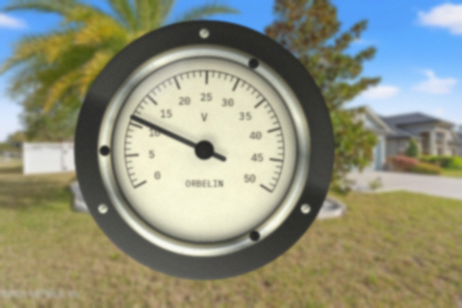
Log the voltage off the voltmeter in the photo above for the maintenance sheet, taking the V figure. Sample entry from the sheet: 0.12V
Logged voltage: 11V
